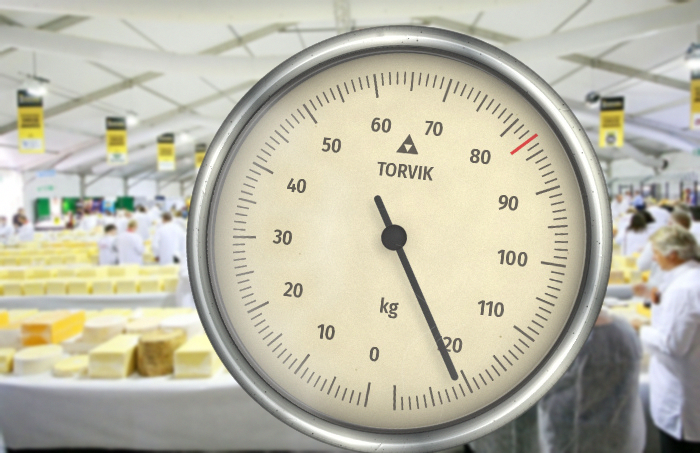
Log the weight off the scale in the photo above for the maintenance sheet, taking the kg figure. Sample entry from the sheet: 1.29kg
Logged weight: 121kg
